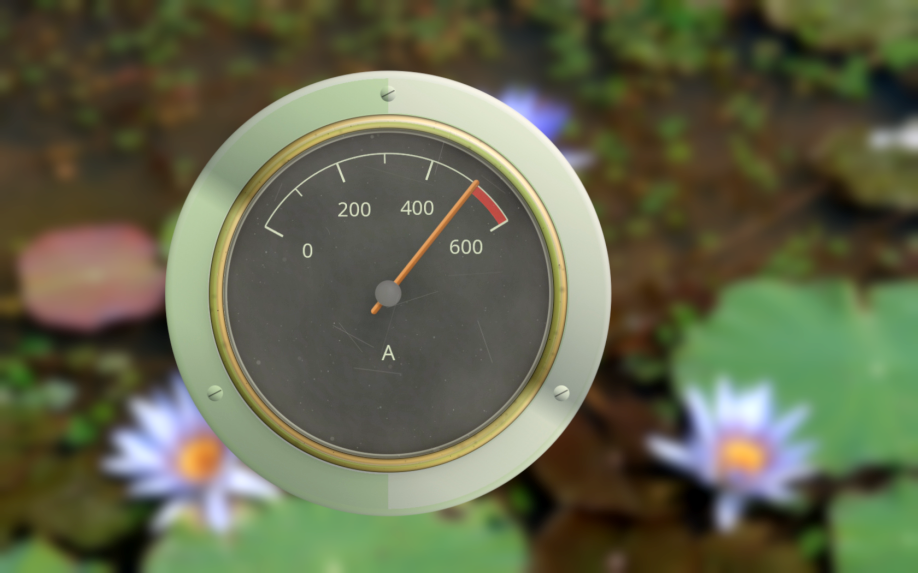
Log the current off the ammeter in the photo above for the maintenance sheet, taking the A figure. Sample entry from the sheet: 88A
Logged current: 500A
